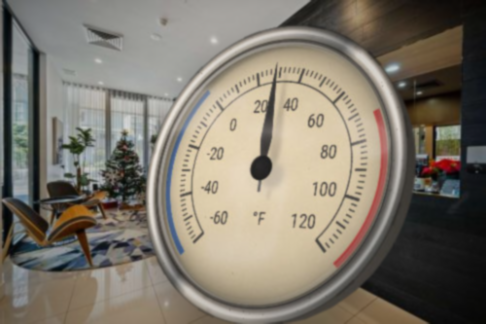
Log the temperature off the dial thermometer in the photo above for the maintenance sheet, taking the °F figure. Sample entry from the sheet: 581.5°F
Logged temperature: 30°F
